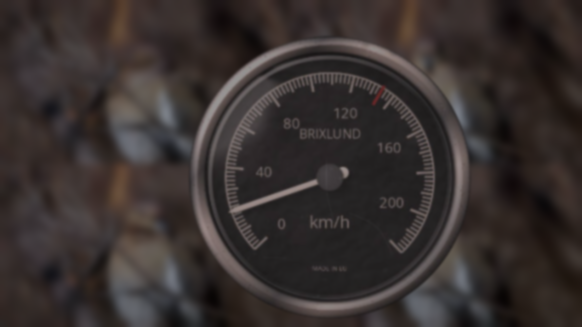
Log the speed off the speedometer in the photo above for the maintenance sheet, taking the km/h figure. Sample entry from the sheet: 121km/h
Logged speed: 20km/h
